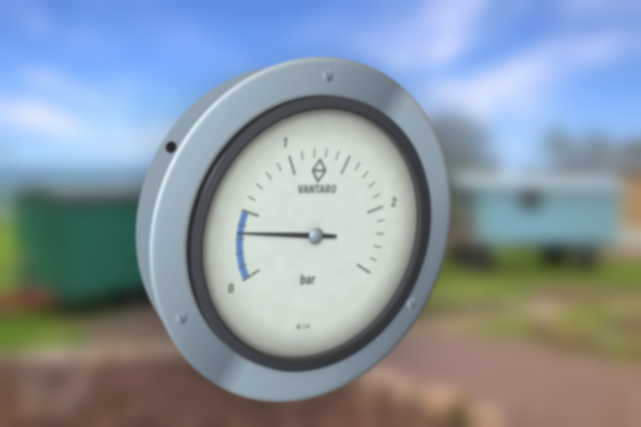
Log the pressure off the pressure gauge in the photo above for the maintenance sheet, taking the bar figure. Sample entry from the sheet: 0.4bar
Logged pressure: 0.35bar
